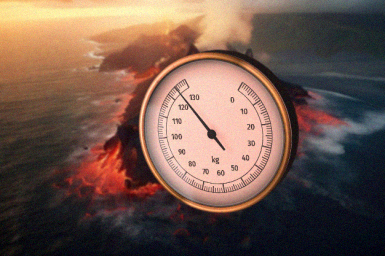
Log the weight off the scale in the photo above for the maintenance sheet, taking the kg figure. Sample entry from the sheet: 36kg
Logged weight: 125kg
